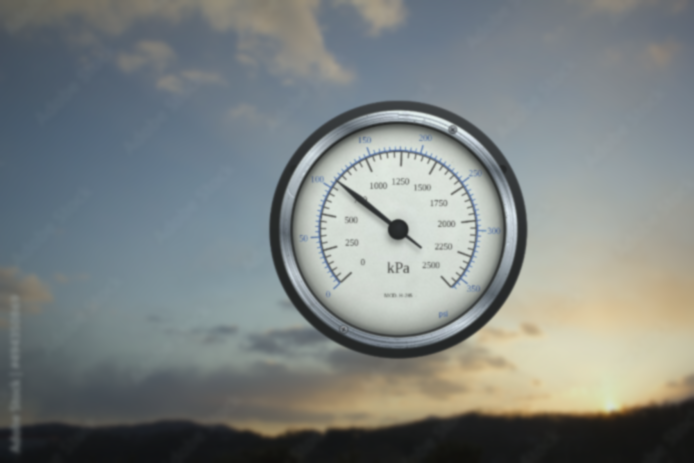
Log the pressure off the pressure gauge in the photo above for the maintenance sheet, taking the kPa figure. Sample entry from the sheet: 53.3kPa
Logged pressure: 750kPa
